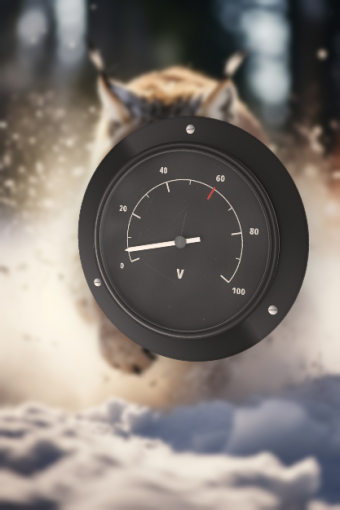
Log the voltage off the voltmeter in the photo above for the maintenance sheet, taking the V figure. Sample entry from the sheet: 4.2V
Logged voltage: 5V
